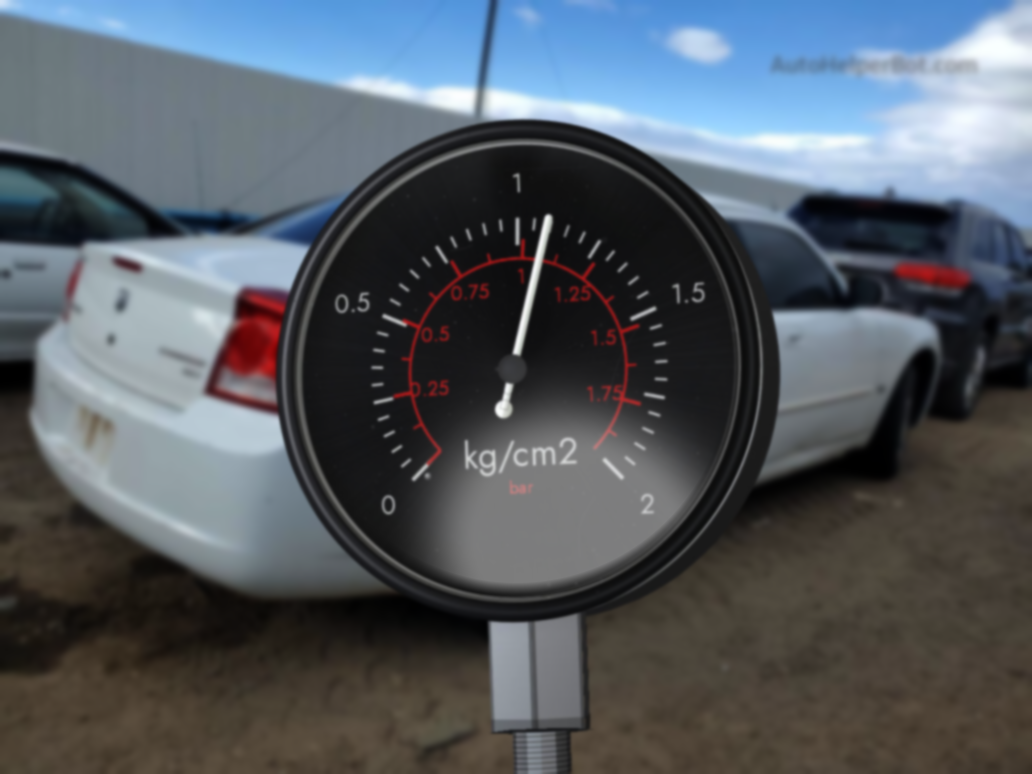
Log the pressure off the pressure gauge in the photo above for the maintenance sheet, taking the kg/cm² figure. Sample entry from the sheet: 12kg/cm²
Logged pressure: 1.1kg/cm²
